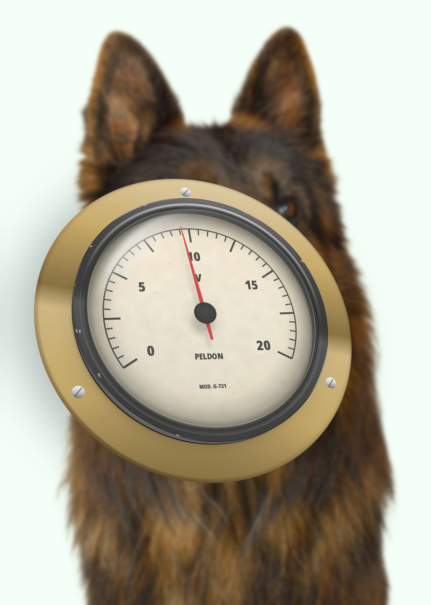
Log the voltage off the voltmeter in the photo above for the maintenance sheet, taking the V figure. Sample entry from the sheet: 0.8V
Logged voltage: 9.5V
